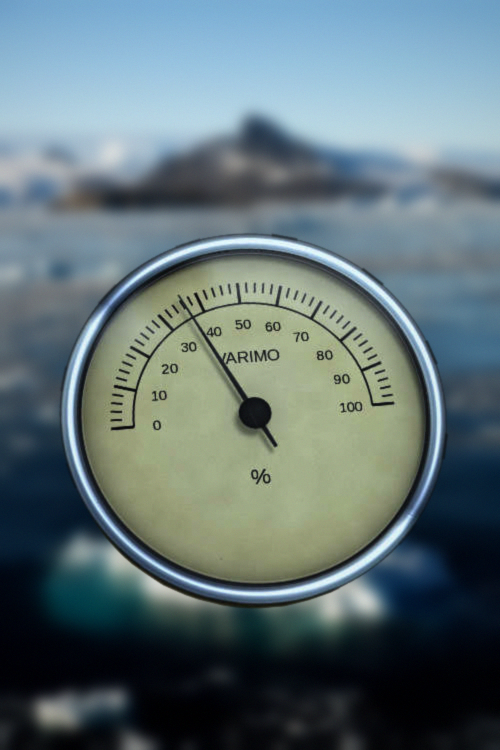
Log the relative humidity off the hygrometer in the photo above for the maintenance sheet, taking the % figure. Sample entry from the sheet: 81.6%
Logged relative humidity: 36%
